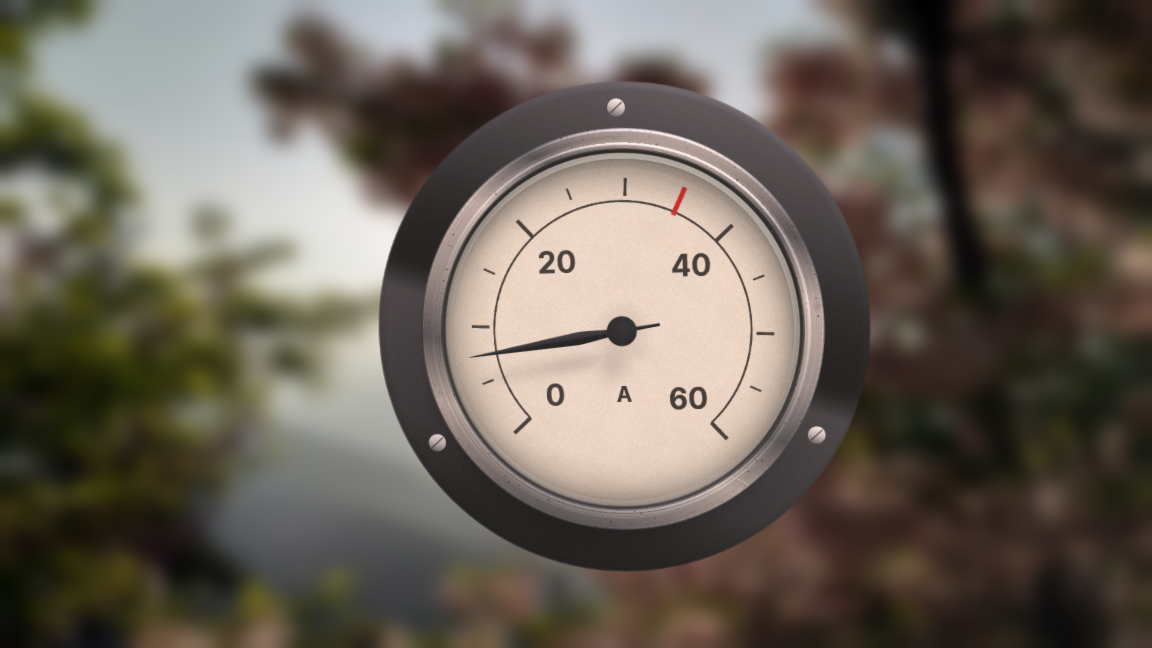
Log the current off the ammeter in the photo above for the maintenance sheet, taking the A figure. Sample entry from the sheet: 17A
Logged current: 7.5A
